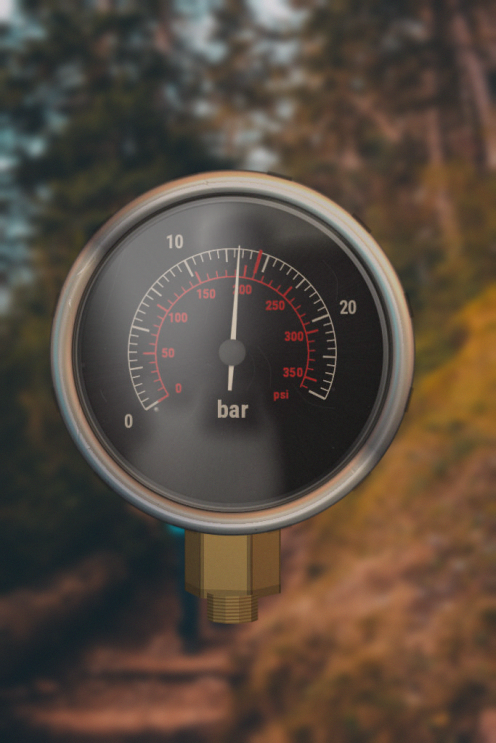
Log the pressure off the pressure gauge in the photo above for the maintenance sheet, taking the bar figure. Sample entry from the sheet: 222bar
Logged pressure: 13.25bar
